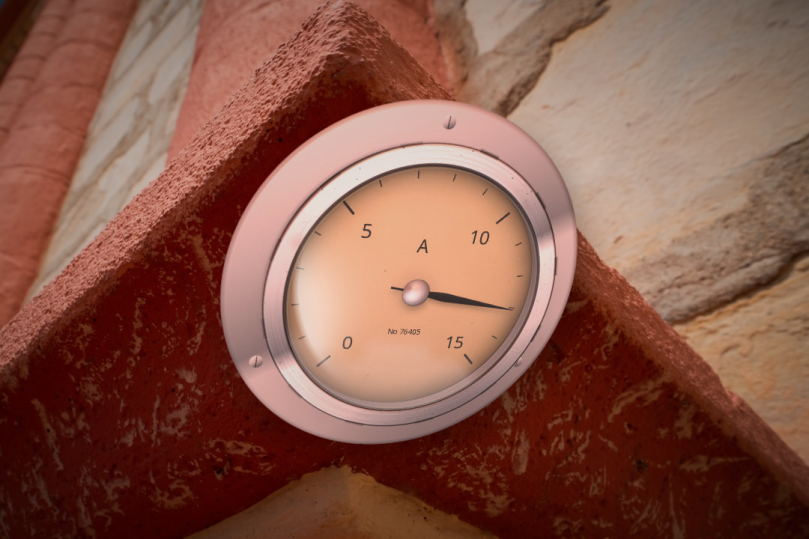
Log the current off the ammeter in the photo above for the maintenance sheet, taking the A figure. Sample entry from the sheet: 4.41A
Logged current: 13A
